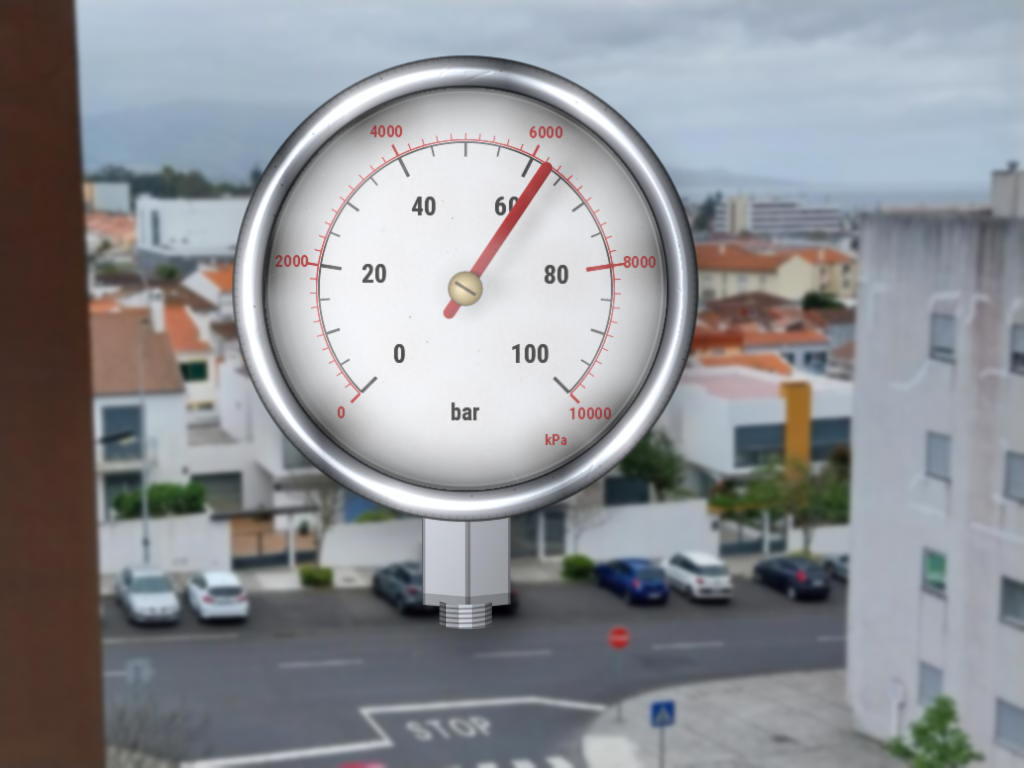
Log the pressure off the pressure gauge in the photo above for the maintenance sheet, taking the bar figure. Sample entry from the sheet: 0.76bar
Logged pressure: 62.5bar
